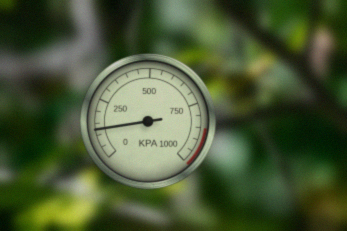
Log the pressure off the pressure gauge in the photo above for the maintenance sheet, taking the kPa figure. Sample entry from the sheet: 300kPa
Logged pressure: 125kPa
